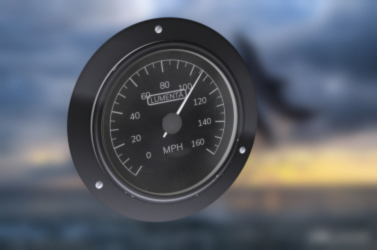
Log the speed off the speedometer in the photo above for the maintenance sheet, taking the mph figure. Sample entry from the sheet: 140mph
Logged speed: 105mph
